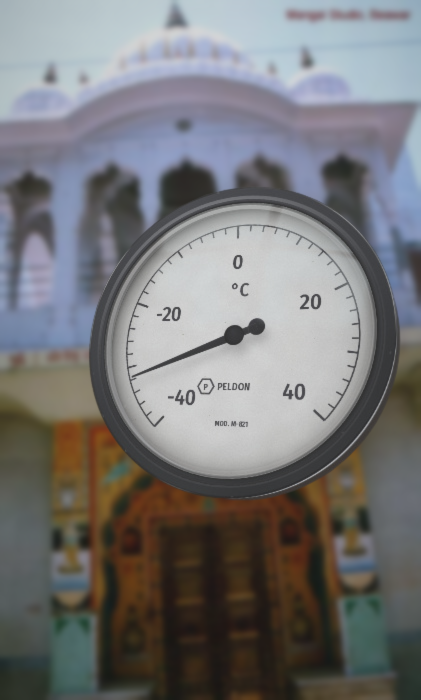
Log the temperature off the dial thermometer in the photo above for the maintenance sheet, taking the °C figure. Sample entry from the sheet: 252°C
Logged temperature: -32°C
